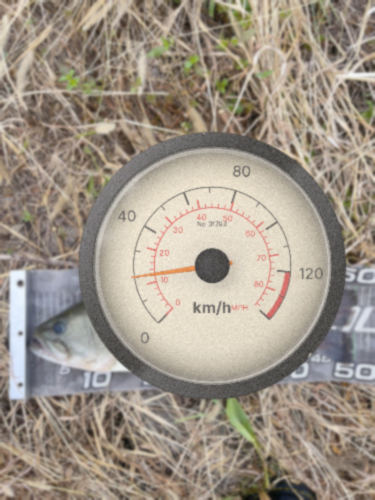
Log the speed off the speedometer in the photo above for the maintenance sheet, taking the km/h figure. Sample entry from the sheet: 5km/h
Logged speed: 20km/h
